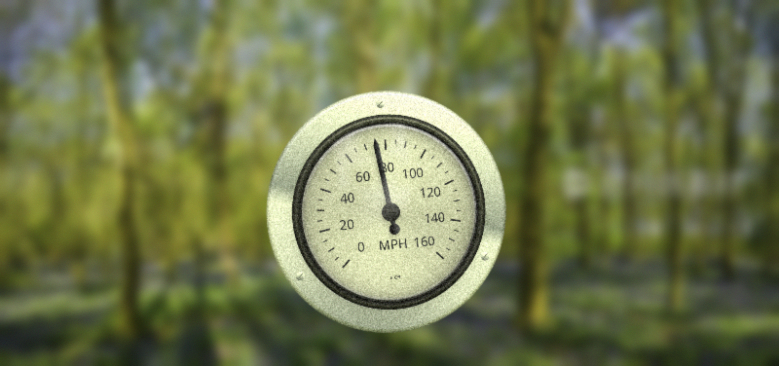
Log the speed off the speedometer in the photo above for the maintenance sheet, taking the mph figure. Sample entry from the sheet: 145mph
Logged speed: 75mph
